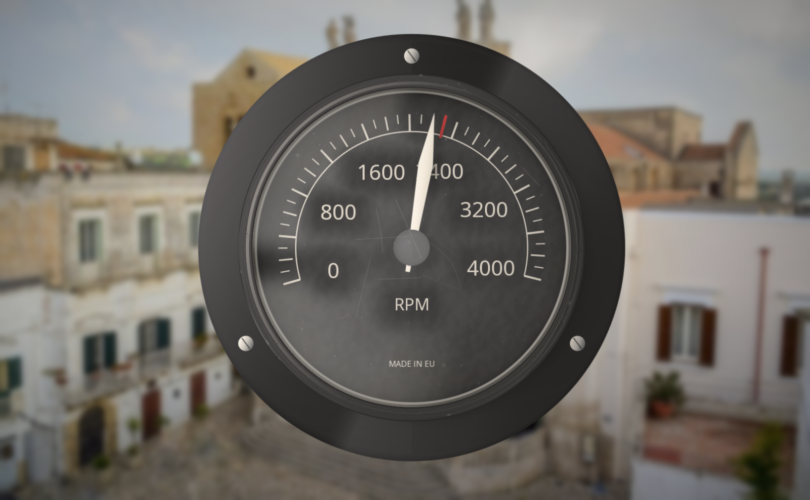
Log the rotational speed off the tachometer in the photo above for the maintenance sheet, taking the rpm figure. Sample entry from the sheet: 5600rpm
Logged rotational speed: 2200rpm
